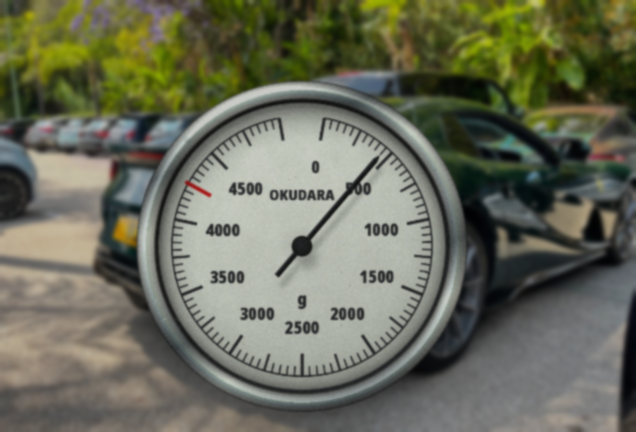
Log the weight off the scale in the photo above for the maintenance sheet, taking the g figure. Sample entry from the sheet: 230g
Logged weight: 450g
